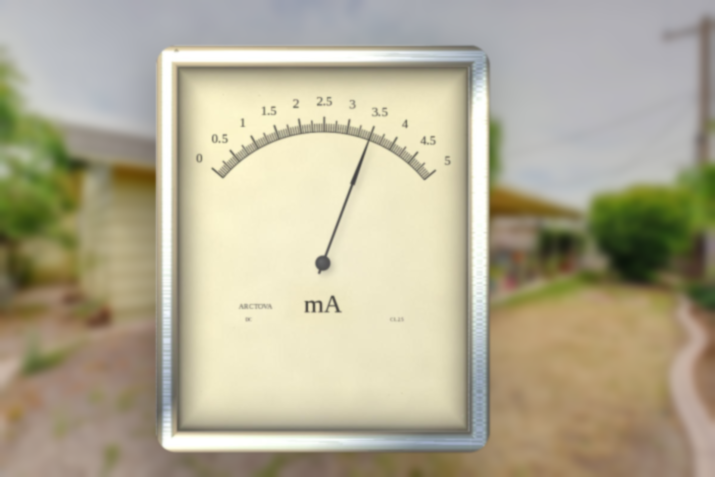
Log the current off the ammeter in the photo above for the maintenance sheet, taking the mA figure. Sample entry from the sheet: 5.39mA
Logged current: 3.5mA
